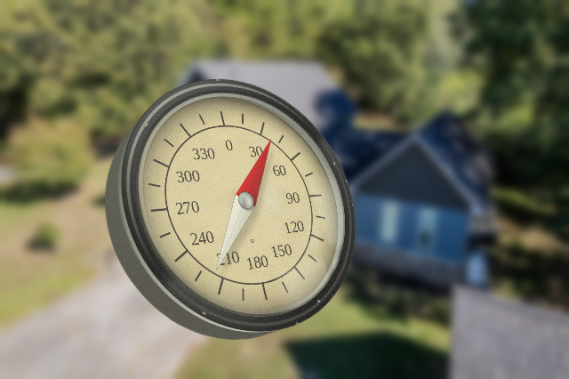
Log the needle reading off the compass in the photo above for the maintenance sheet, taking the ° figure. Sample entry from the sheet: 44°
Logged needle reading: 37.5°
